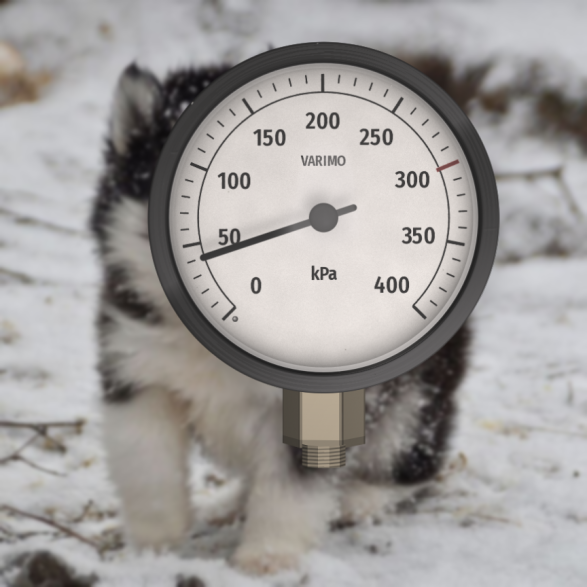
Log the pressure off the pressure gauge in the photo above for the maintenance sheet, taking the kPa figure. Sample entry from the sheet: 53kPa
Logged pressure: 40kPa
